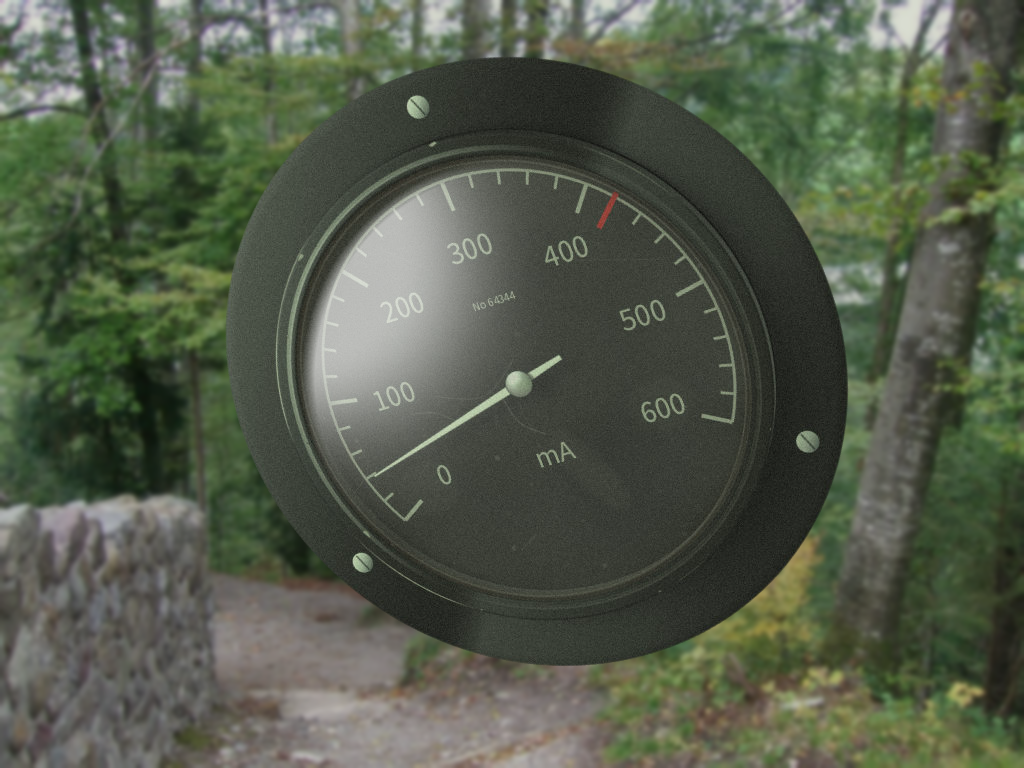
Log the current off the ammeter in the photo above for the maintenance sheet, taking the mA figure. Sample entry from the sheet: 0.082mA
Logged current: 40mA
